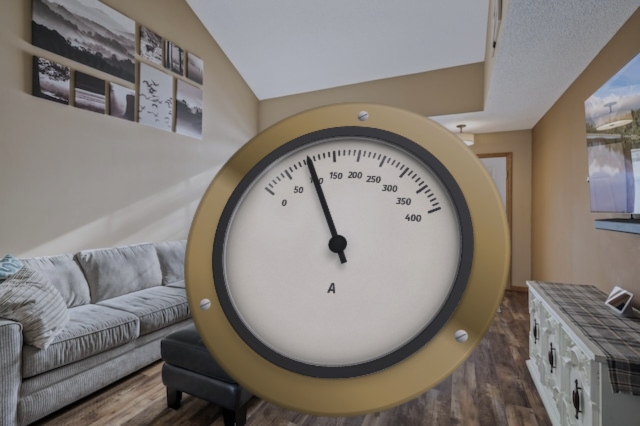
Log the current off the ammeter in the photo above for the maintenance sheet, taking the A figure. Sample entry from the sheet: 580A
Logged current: 100A
